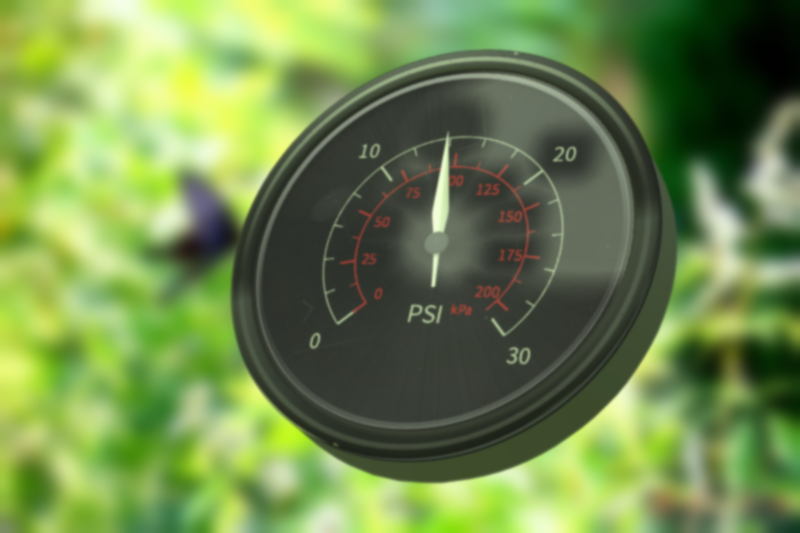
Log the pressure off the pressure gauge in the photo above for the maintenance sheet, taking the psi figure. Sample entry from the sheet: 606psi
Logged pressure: 14psi
